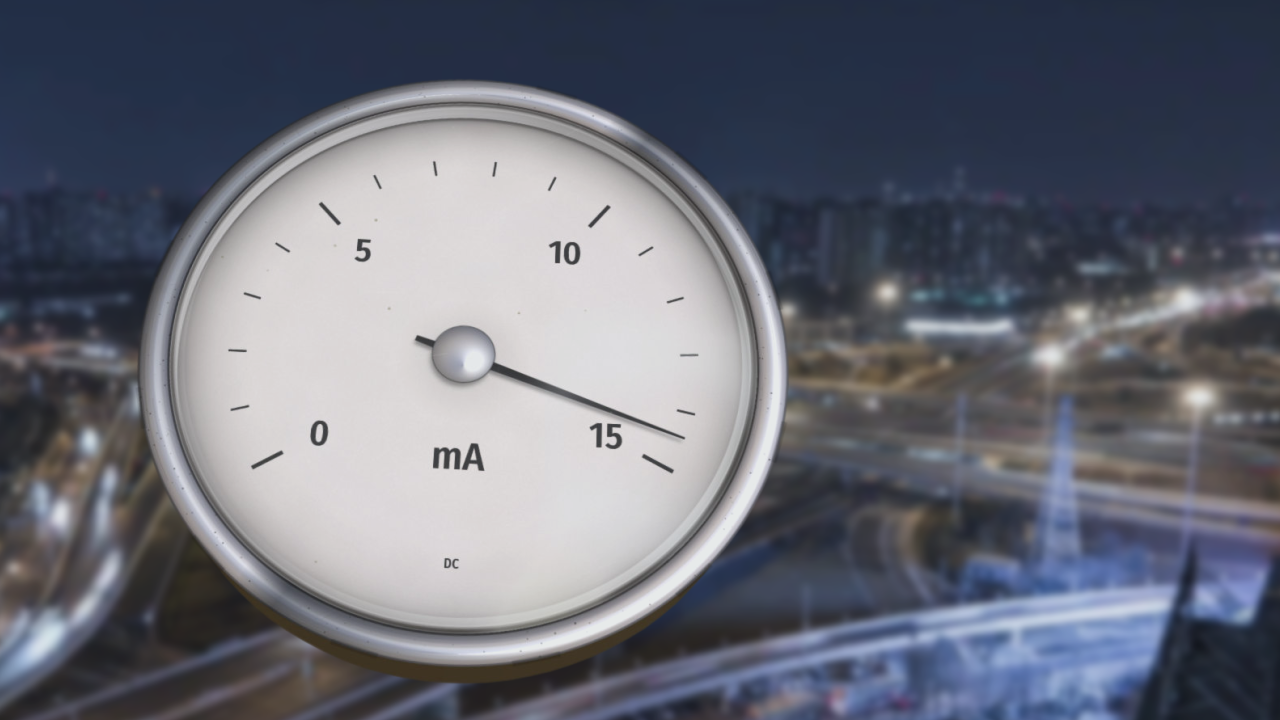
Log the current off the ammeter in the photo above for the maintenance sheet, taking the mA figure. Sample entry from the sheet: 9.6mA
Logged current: 14.5mA
